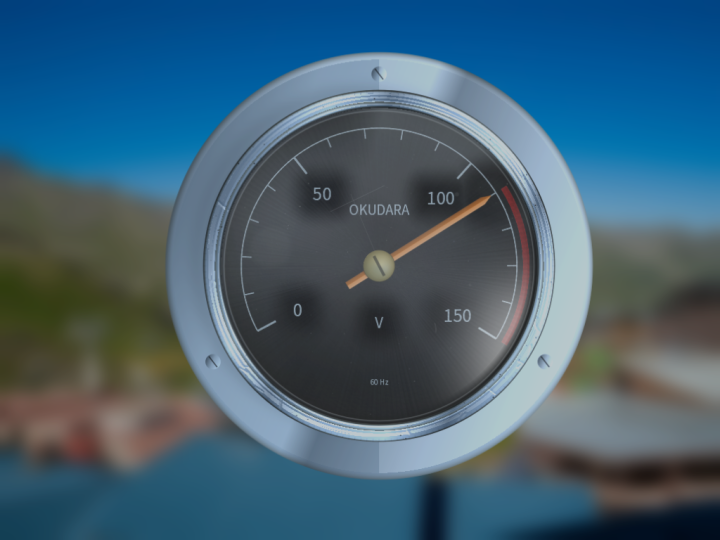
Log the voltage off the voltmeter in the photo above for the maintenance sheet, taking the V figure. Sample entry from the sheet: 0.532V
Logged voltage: 110V
